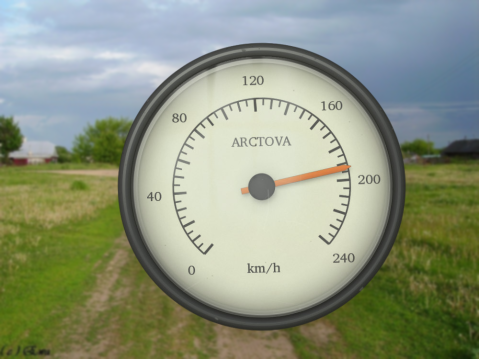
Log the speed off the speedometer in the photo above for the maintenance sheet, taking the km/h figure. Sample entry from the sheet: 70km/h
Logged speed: 192.5km/h
